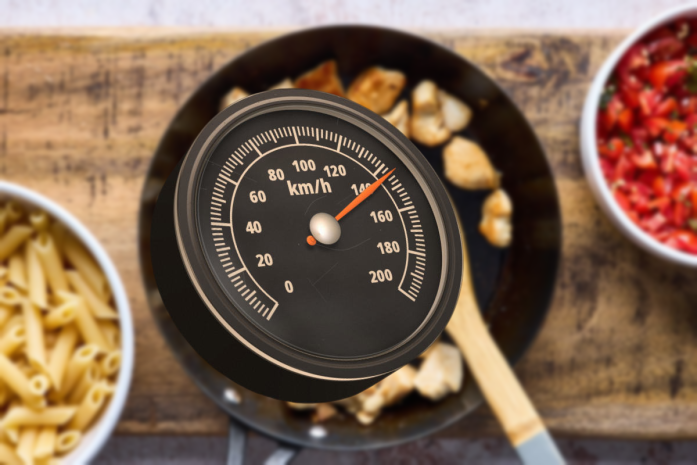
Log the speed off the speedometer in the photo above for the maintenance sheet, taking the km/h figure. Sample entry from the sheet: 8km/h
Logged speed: 144km/h
